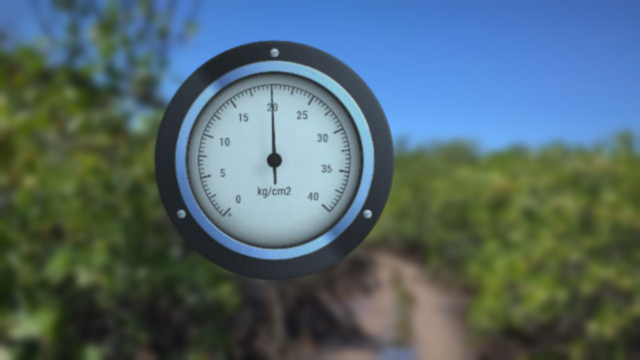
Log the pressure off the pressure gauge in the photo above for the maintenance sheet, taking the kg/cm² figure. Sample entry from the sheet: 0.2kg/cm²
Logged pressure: 20kg/cm²
